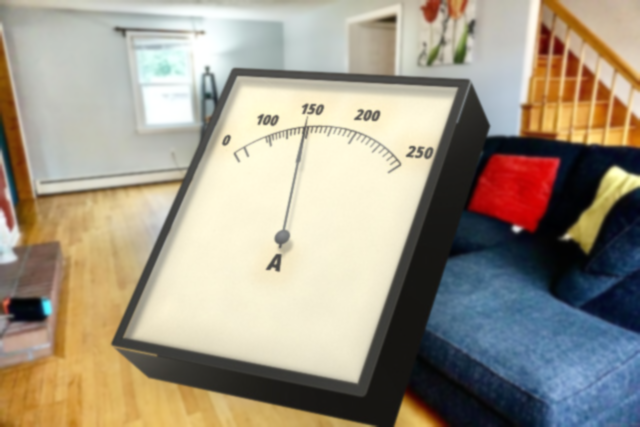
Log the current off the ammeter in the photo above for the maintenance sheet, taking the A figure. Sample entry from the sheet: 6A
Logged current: 150A
